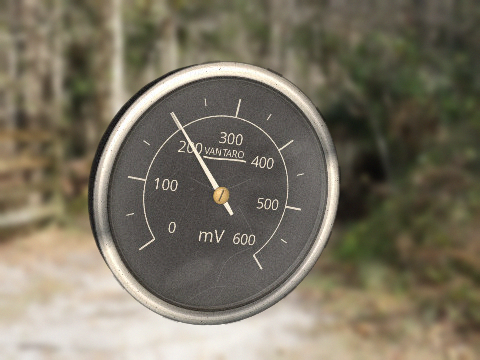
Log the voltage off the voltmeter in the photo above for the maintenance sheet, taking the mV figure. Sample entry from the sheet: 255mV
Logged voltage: 200mV
